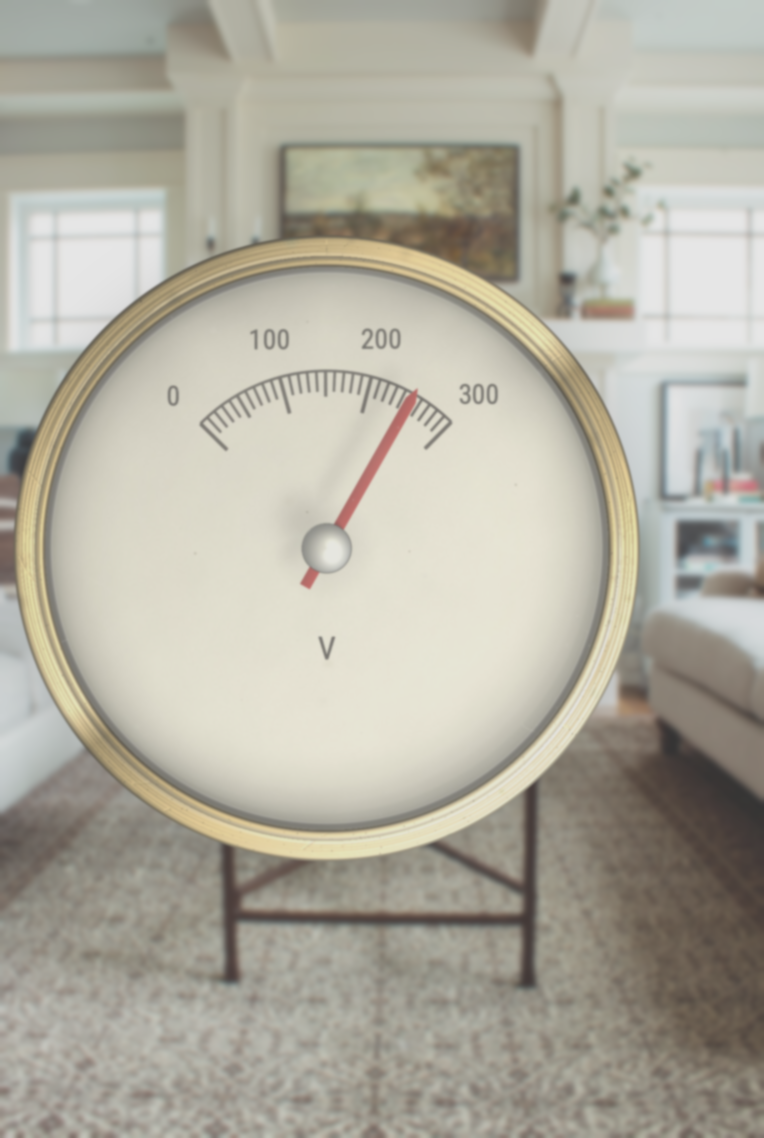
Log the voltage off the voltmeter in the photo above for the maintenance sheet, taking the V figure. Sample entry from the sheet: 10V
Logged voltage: 250V
